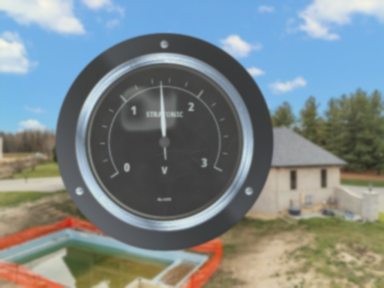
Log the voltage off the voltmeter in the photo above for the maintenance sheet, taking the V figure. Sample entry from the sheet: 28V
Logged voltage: 1.5V
